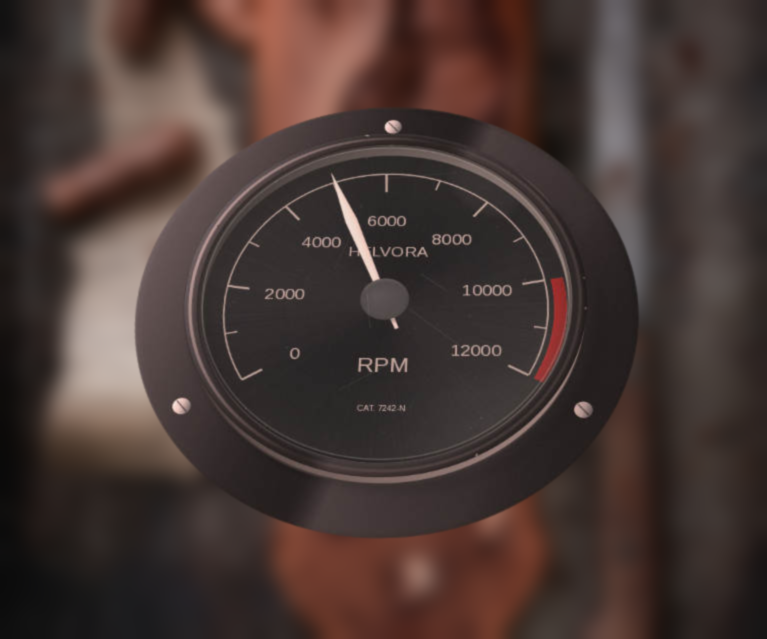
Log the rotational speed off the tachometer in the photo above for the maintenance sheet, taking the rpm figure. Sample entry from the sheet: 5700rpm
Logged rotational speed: 5000rpm
